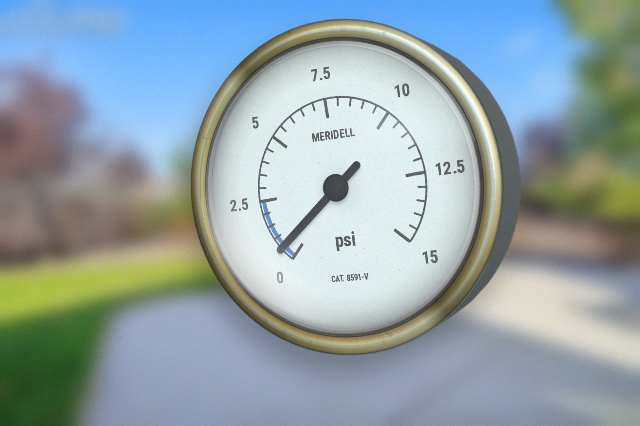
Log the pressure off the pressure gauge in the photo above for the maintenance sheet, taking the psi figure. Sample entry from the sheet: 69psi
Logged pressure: 0.5psi
